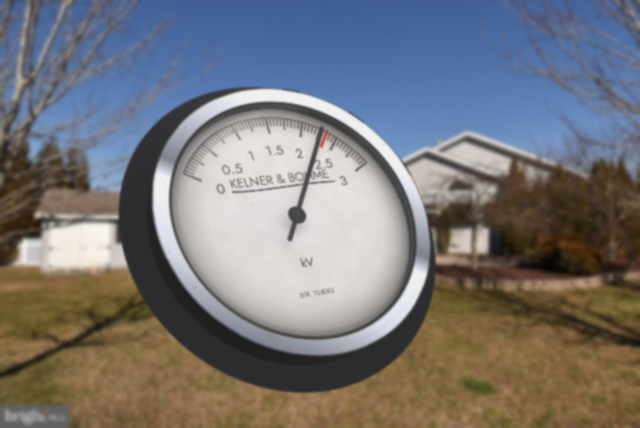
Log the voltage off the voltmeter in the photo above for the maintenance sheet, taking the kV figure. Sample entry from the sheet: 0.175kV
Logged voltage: 2.25kV
